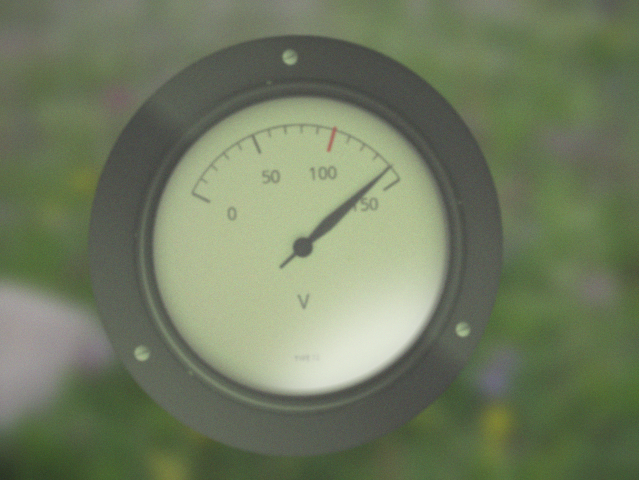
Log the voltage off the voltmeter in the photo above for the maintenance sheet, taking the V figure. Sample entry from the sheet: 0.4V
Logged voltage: 140V
